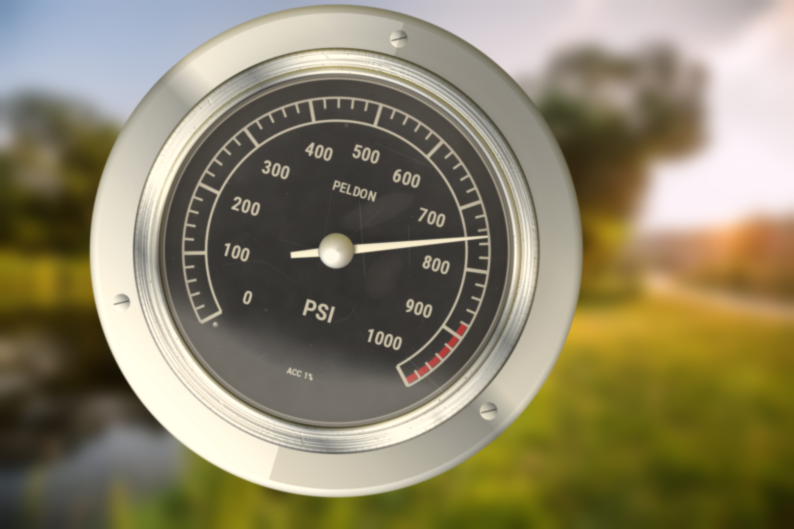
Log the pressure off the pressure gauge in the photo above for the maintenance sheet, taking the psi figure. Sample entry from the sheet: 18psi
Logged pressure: 750psi
